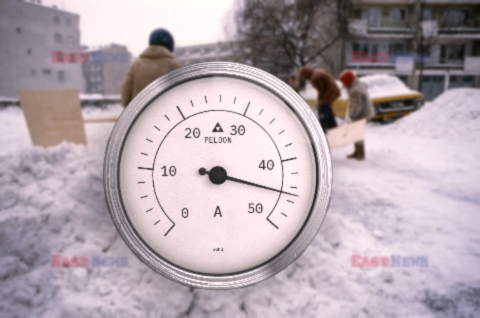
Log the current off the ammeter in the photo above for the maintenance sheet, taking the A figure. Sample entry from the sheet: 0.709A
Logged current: 45A
